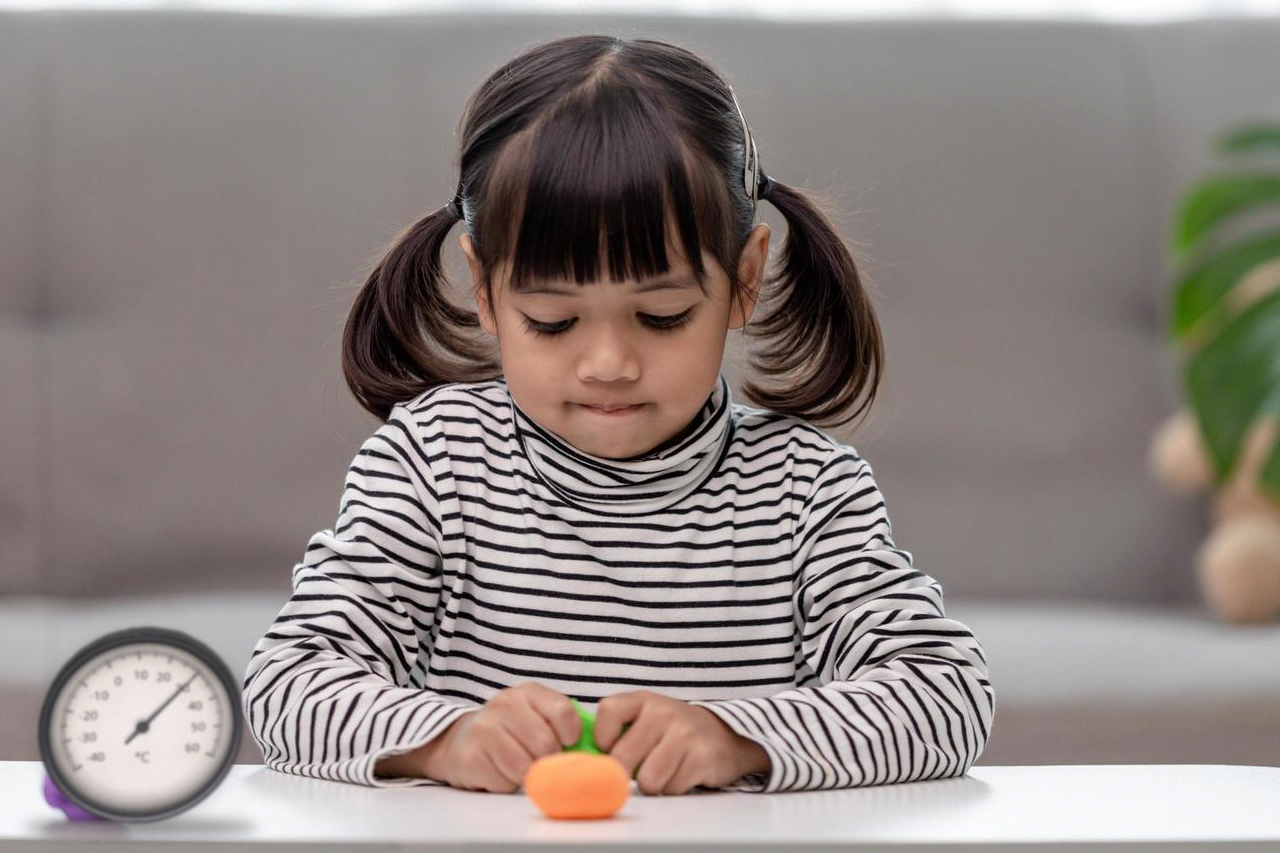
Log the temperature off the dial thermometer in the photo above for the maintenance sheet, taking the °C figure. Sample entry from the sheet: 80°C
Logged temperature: 30°C
